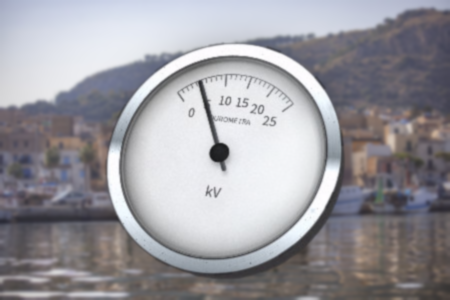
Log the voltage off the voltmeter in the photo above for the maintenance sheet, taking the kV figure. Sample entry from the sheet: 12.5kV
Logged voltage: 5kV
